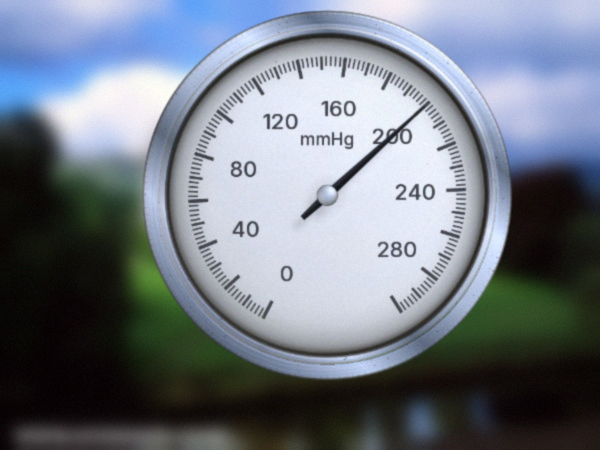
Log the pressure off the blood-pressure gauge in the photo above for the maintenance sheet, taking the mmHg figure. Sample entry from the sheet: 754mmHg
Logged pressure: 200mmHg
